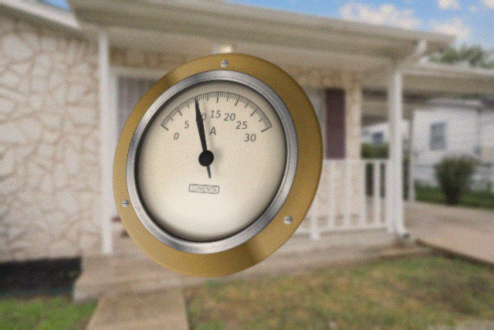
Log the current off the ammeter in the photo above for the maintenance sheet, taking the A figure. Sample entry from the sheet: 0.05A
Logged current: 10A
